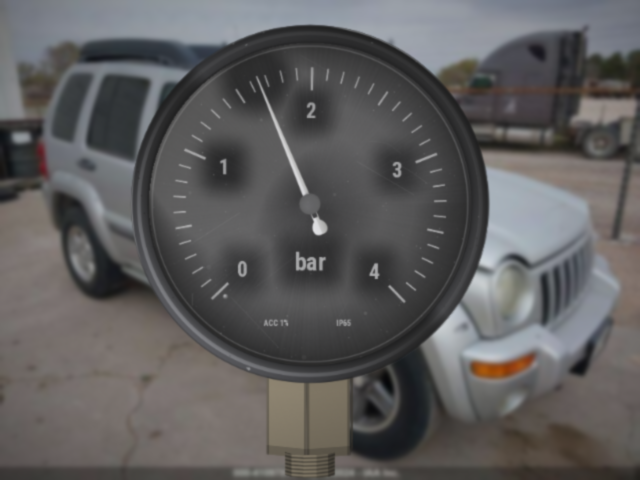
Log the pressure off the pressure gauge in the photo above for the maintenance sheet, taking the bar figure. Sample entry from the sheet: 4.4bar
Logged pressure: 1.65bar
